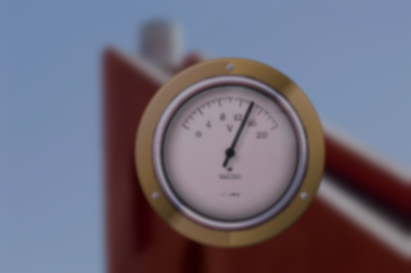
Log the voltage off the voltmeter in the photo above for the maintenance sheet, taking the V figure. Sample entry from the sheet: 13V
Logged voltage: 14V
